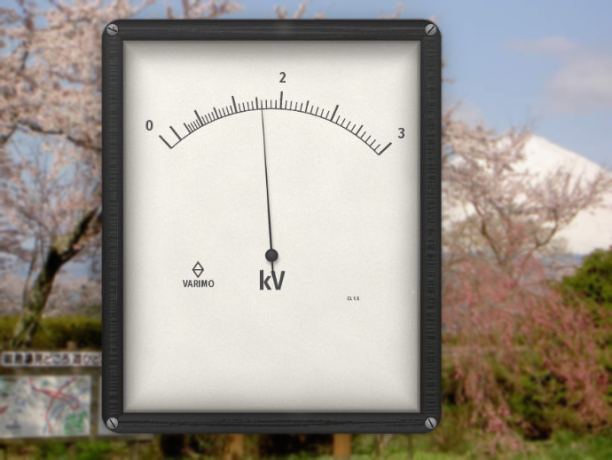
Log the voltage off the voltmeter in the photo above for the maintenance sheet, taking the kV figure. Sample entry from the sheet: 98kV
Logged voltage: 1.8kV
